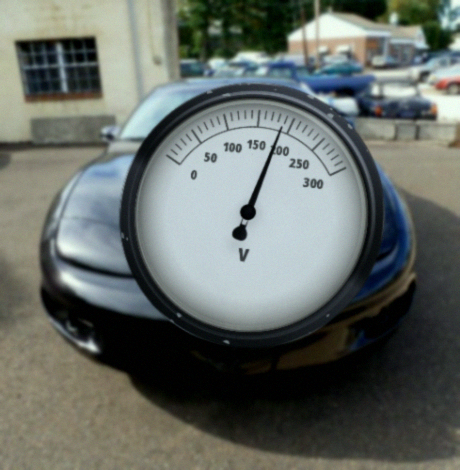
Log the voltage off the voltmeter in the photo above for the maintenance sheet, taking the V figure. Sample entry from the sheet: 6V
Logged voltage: 190V
